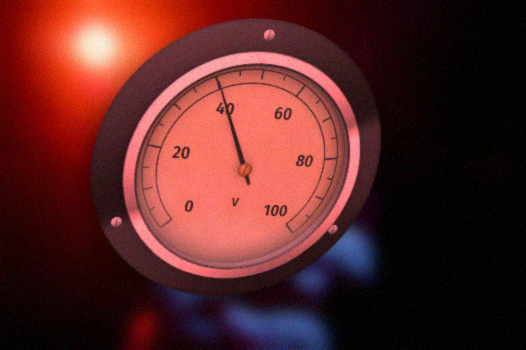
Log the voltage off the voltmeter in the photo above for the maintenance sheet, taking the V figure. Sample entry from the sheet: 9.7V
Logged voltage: 40V
